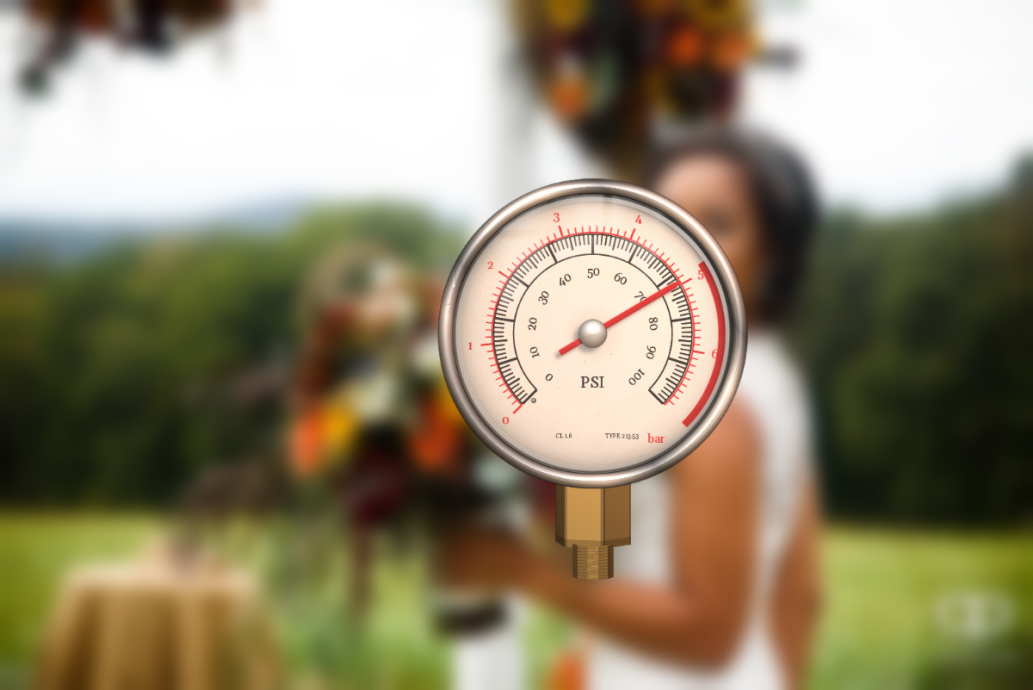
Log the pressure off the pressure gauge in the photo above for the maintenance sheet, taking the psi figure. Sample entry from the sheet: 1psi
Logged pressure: 72psi
